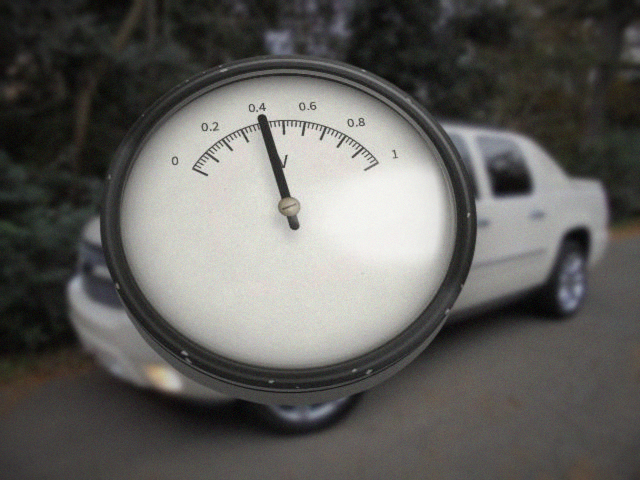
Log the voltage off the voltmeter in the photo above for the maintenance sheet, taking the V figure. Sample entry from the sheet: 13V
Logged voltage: 0.4V
